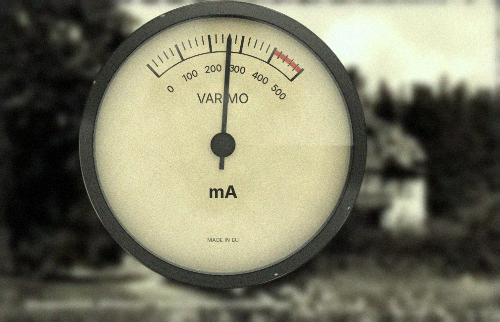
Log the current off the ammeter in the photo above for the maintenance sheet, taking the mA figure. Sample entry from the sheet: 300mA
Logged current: 260mA
